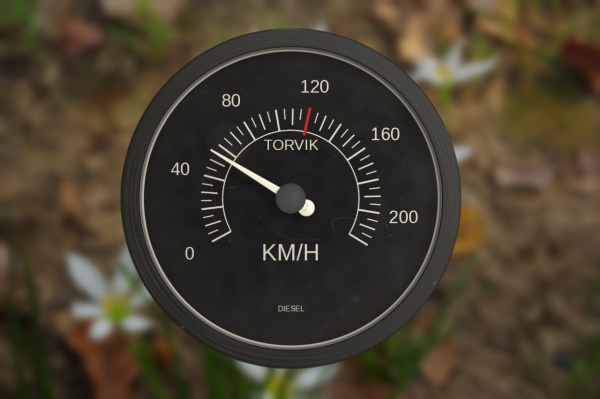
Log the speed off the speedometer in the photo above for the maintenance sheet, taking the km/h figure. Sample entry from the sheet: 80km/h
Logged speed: 55km/h
